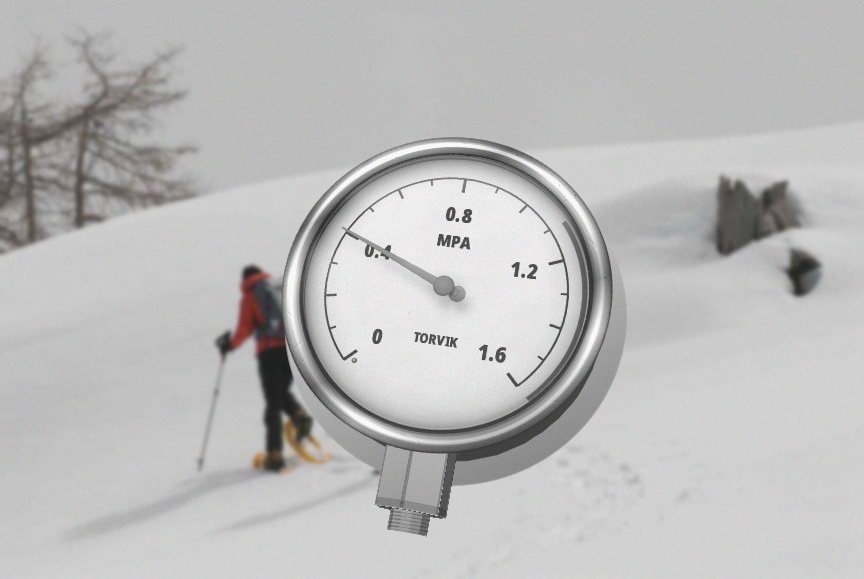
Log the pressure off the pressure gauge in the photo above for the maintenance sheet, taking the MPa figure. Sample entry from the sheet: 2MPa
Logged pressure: 0.4MPa
